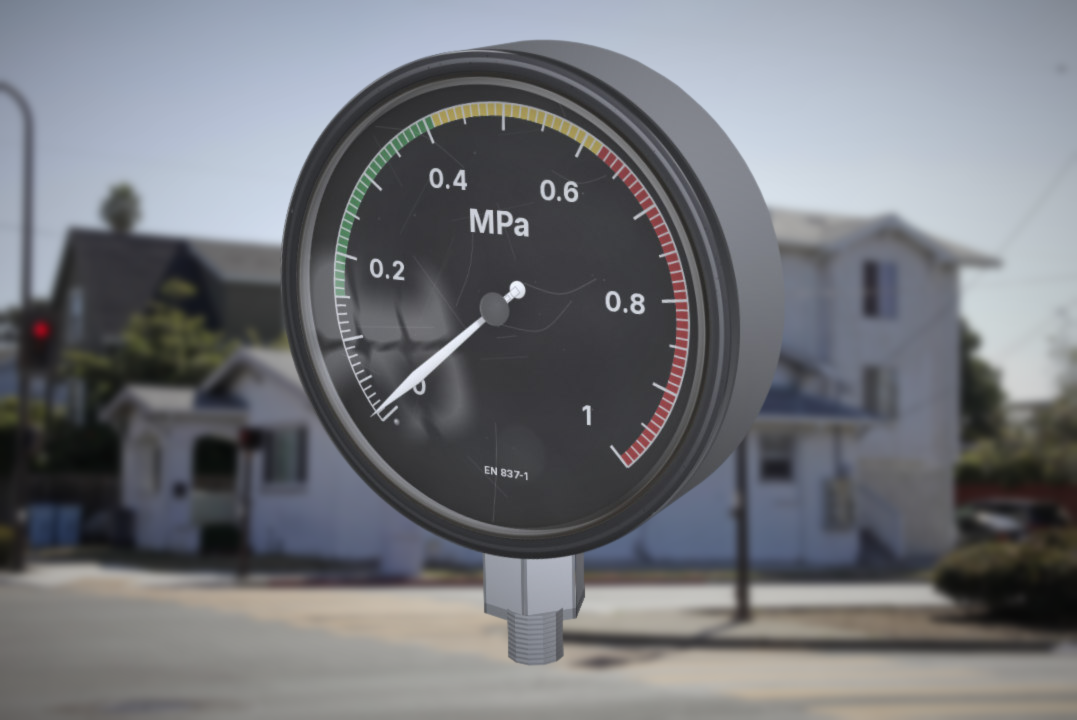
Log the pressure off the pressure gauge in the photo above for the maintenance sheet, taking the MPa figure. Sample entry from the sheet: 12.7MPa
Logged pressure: 0.01MPa
